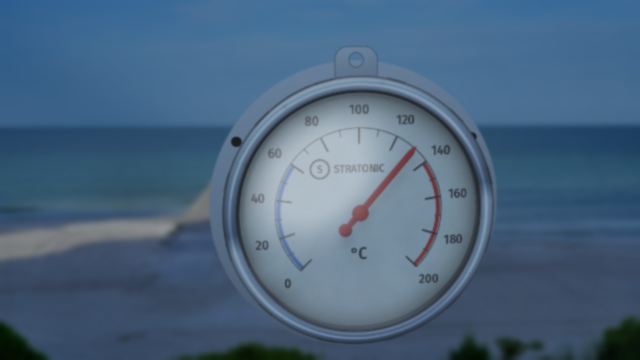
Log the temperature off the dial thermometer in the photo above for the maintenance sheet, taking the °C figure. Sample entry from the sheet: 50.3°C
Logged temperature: 130°C
